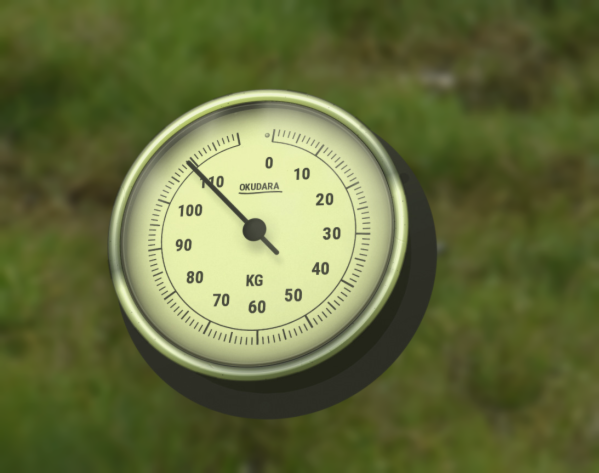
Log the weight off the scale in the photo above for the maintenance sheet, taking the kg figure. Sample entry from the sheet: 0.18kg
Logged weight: 109kg
